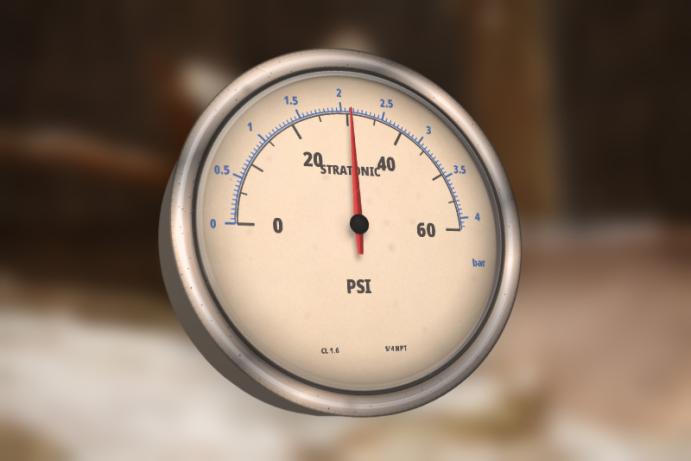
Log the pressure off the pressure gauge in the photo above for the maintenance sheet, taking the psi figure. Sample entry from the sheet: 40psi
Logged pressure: 30psi
